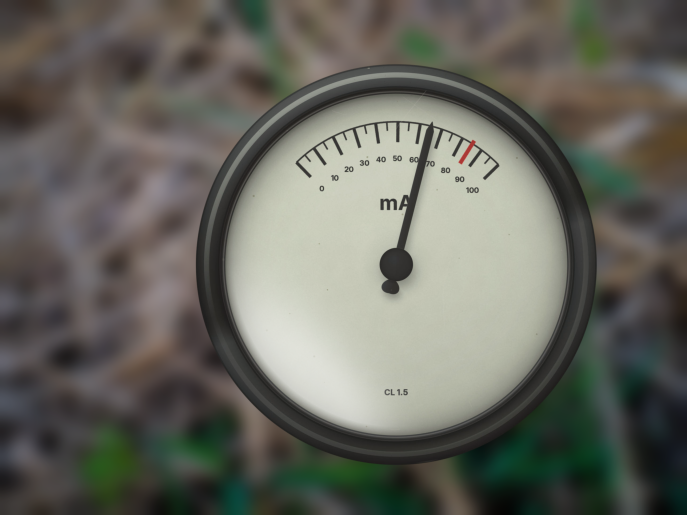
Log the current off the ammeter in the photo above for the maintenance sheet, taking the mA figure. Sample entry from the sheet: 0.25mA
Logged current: 65mA
